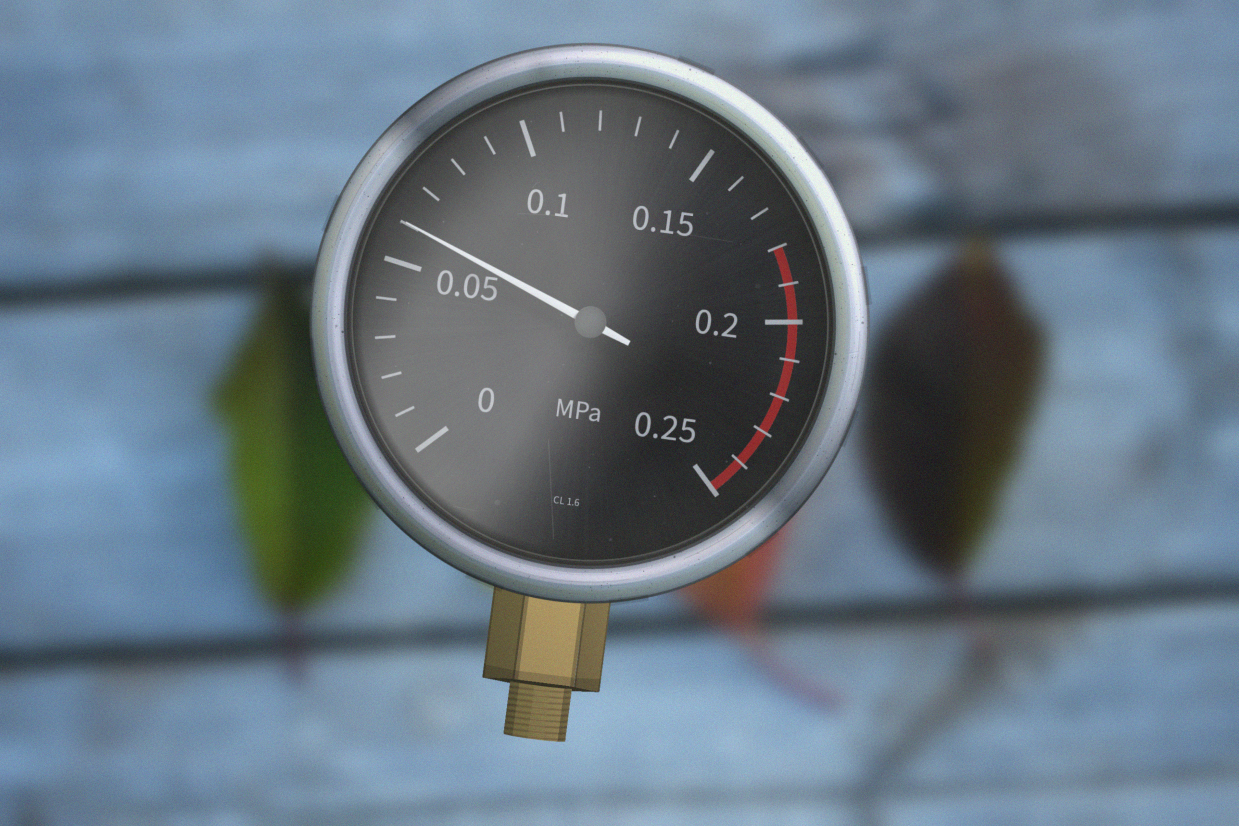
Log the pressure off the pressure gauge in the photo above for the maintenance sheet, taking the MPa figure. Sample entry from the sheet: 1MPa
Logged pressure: 0.06MPa
